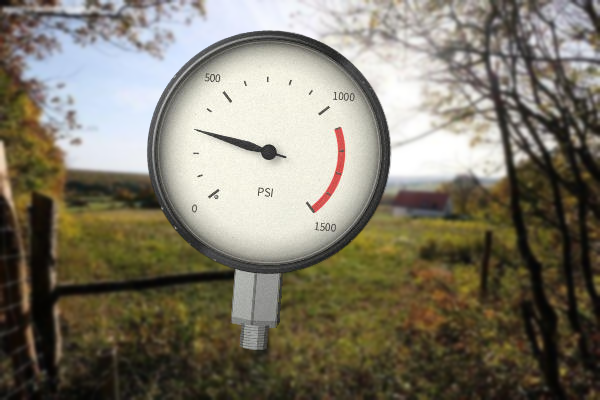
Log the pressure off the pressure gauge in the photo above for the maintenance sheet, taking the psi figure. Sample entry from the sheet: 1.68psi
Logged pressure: 300psi
